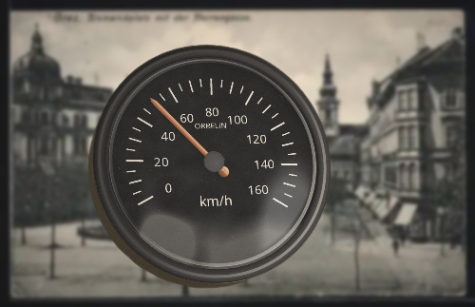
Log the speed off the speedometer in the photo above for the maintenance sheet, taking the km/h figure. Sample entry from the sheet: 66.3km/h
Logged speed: 50km/h
